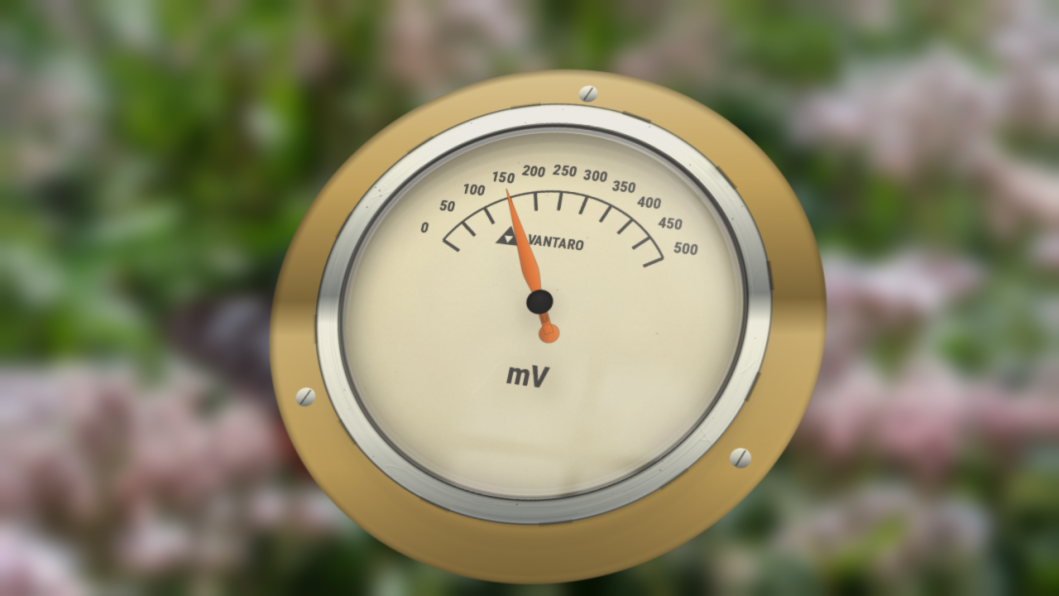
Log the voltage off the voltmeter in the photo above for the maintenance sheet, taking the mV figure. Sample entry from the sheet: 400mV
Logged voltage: 150mV
